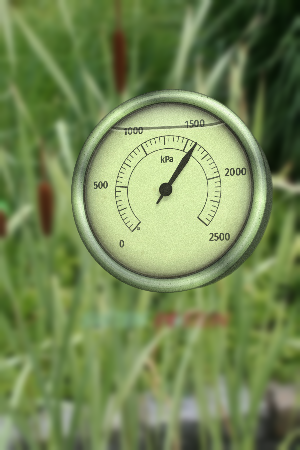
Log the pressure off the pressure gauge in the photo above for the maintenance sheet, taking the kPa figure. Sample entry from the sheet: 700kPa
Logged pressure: 1600kPa
